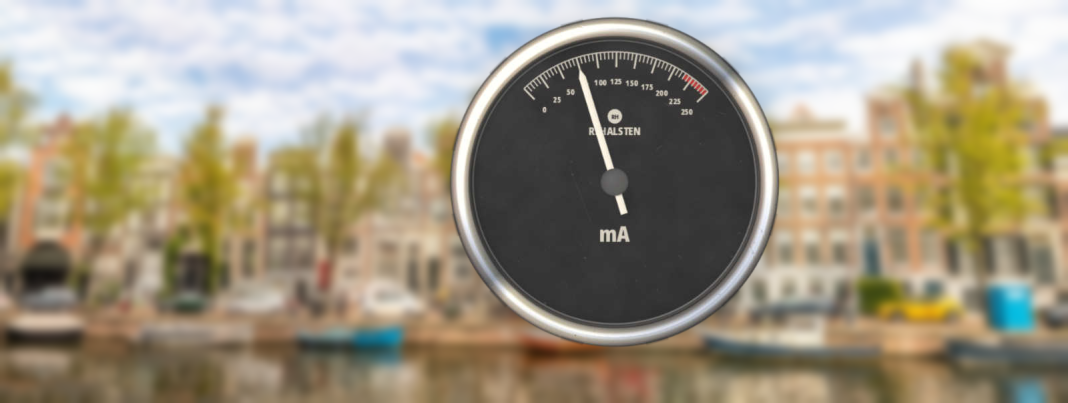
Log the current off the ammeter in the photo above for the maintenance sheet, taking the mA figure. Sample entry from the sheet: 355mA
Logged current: 75mA
